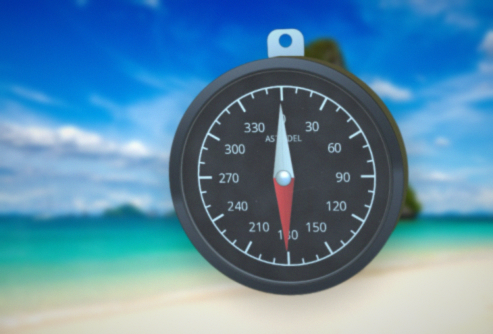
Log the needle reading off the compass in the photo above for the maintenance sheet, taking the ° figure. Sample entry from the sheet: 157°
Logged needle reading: 180°
